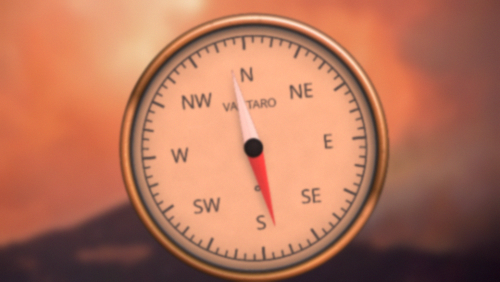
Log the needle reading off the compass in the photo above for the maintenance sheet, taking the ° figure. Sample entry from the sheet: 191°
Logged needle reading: 170°
